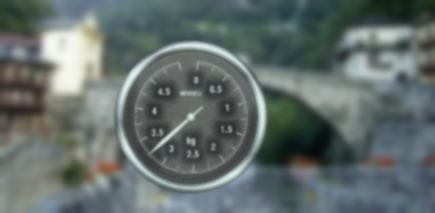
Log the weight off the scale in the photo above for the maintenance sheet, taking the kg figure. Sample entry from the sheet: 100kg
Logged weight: 3.25kg
